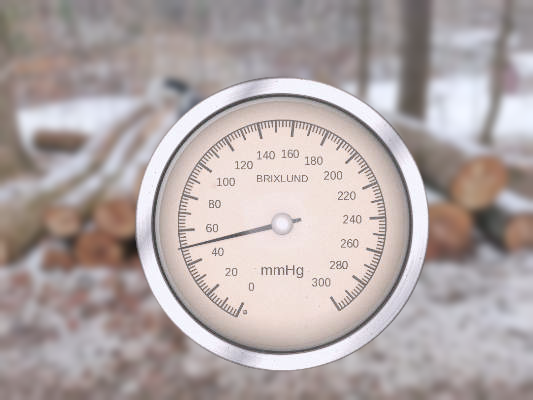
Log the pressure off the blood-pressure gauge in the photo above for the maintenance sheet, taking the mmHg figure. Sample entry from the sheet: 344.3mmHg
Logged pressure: 50mmHg
